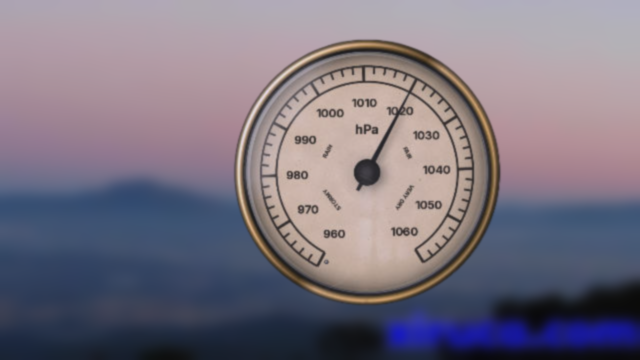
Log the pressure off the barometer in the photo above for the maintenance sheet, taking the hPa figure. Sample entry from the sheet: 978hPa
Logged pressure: 1020hPa
